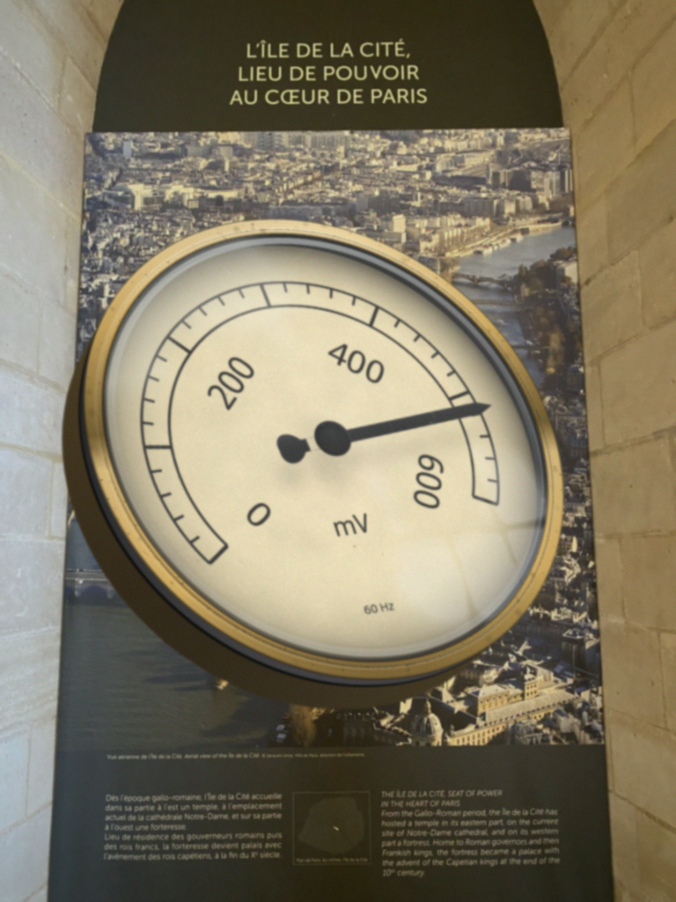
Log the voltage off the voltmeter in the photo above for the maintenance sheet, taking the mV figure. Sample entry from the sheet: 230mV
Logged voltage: 520mV
